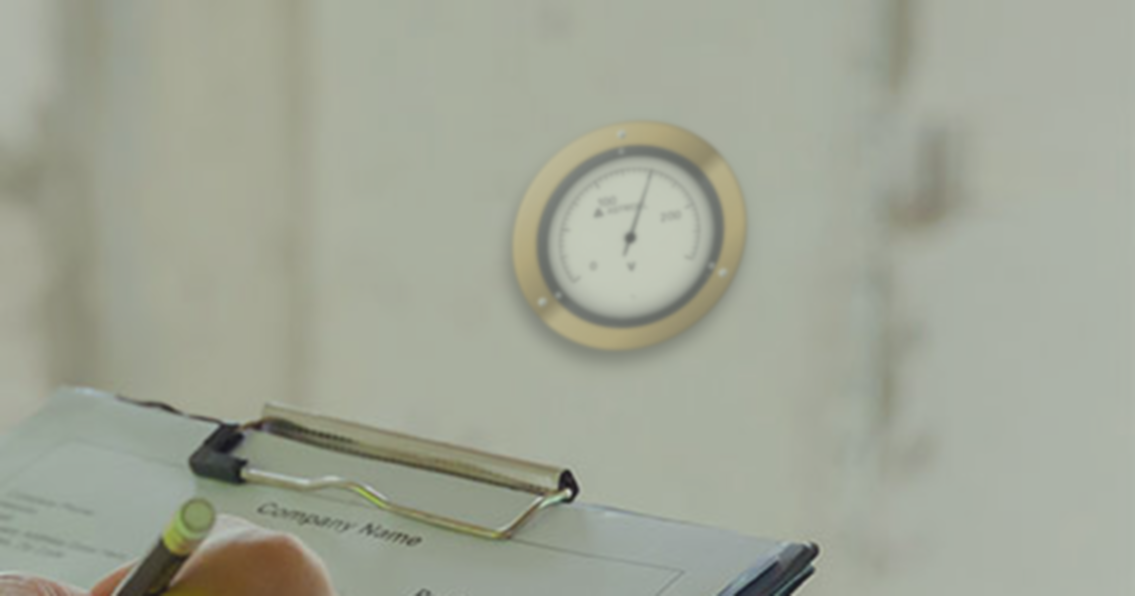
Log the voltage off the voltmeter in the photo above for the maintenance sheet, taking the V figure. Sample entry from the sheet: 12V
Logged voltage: 150V
